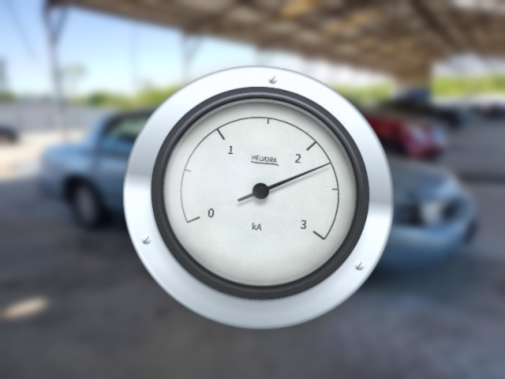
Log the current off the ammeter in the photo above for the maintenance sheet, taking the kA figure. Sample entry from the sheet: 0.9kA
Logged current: 2.25kA
